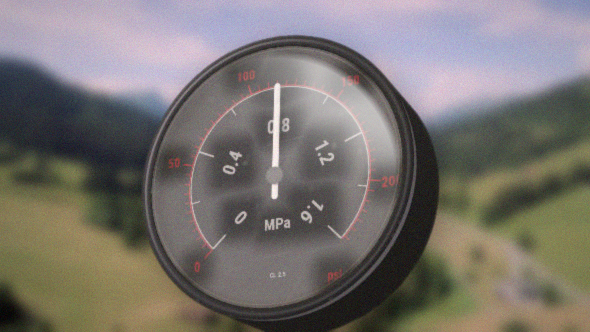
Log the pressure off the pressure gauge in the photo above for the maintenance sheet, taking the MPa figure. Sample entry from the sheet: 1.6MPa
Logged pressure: 0.8MPa
